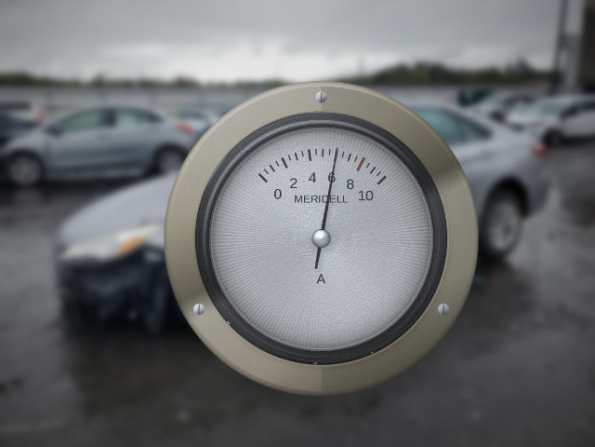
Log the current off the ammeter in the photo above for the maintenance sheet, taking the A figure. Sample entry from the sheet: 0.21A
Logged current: 6A
